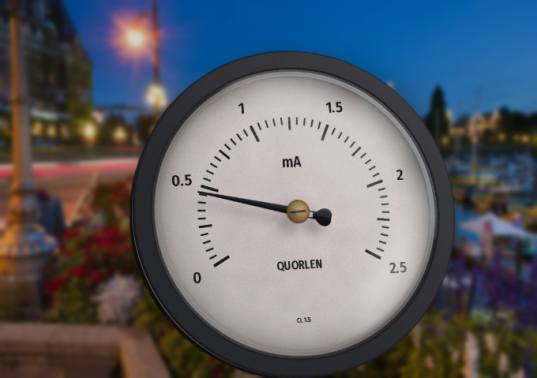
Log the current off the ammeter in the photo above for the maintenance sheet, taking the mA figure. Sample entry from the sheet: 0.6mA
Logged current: 0.45mA
